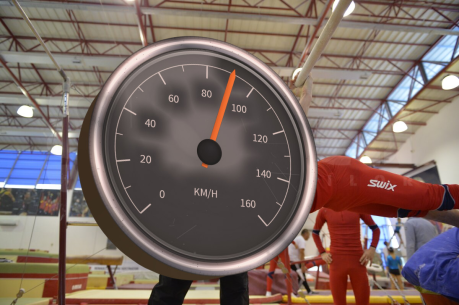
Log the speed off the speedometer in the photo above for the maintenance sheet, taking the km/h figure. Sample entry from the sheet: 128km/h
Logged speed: 90km/h
